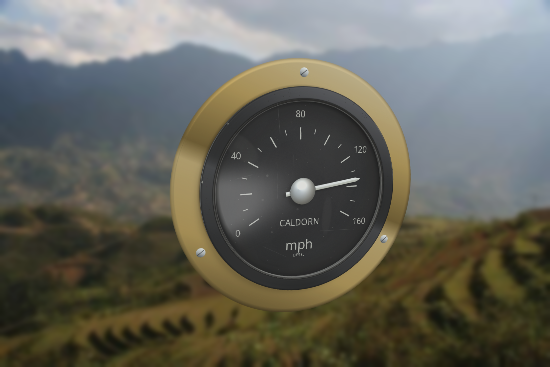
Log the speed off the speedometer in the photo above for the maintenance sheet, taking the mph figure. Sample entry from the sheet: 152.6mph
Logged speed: 135mph
